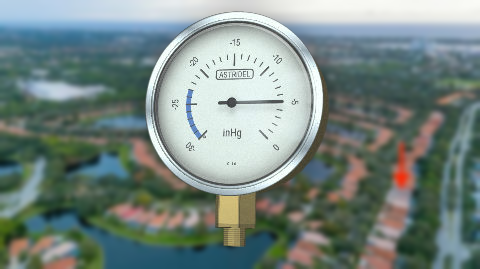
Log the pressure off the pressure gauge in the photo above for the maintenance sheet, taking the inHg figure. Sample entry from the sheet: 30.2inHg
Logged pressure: -5inHg
